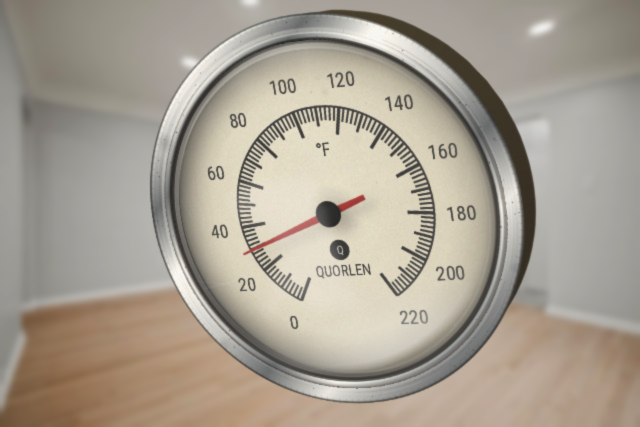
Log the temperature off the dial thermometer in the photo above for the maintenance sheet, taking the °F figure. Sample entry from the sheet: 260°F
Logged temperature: 30°F
